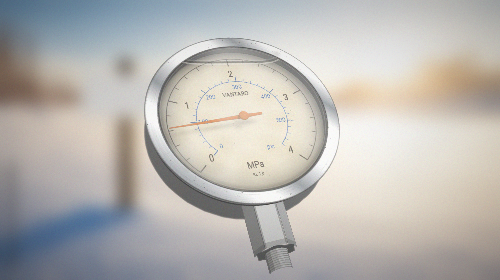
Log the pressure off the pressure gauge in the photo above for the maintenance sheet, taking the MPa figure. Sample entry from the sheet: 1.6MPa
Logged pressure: 0.6MPa
